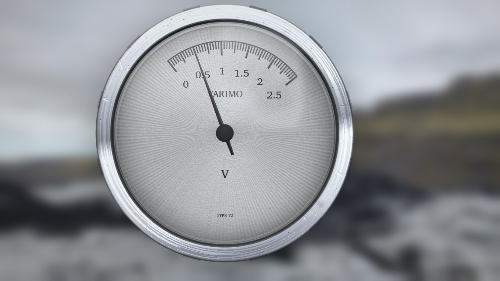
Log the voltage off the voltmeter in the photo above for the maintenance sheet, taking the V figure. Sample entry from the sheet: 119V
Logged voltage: 0.5V
